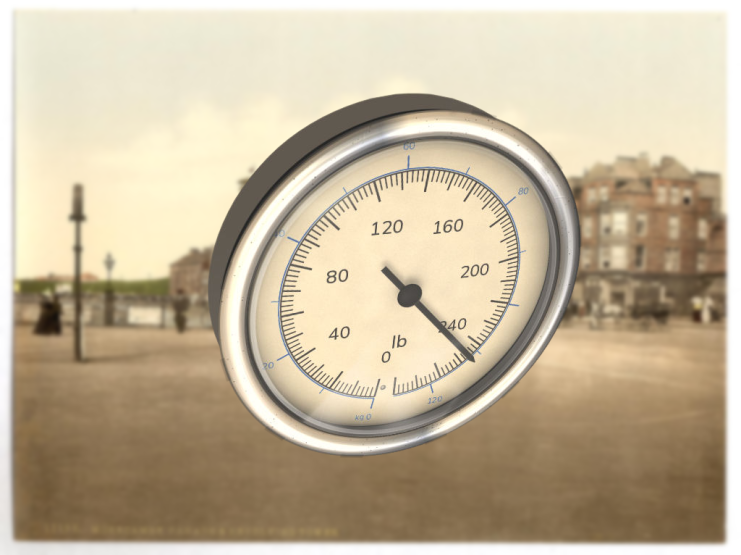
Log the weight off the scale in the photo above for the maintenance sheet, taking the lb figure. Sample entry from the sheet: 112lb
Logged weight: 246lb
